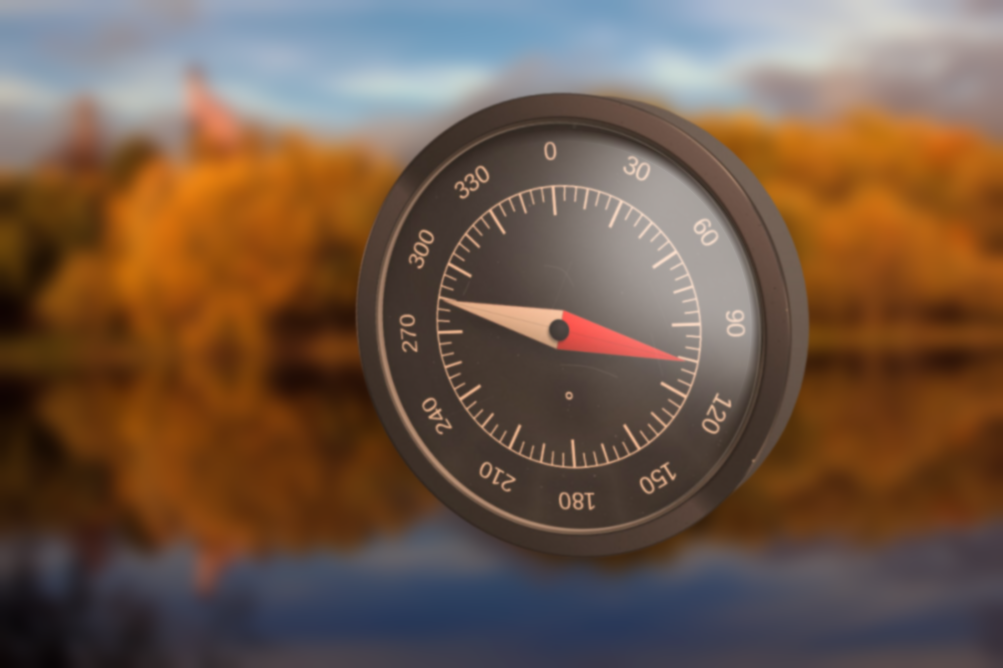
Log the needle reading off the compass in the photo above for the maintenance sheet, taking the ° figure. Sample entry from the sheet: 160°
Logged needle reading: 105°
